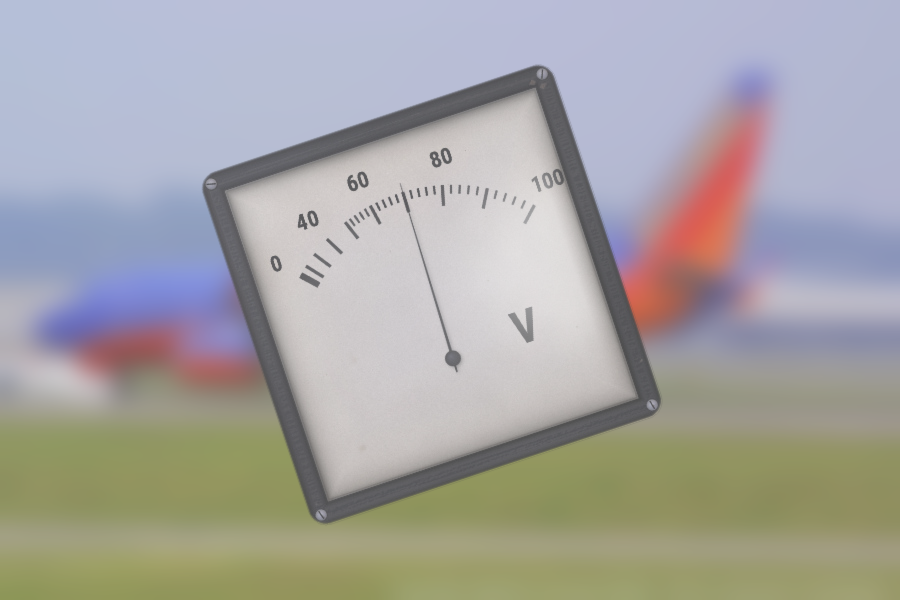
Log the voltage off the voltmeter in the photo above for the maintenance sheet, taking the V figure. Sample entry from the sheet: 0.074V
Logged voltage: 70V
